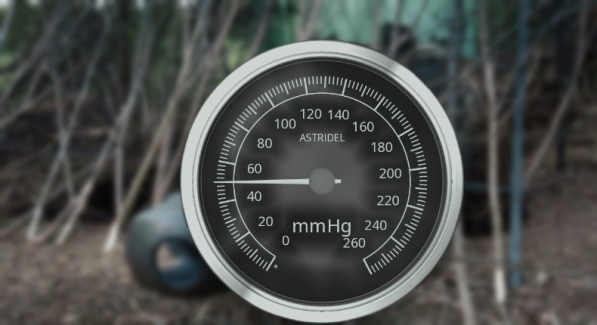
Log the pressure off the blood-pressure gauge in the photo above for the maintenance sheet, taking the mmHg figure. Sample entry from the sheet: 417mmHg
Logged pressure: 50mmHg
